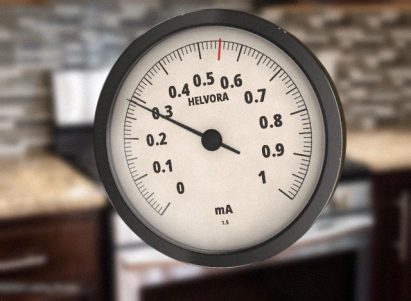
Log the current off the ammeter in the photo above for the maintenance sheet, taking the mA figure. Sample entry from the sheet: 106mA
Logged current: 0.29mA
